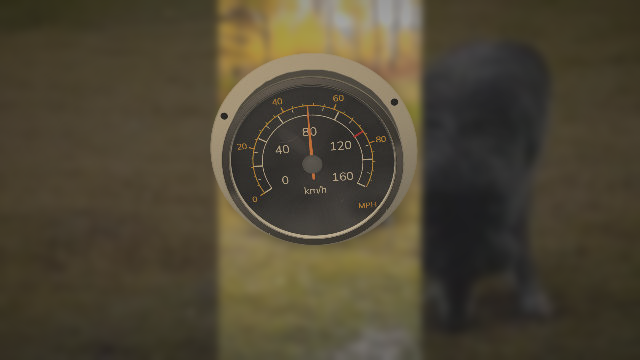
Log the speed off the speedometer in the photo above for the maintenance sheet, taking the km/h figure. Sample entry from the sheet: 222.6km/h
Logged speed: 80km/h
